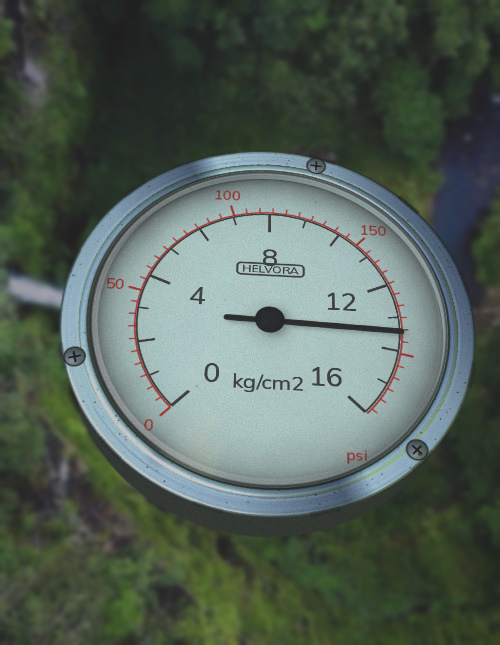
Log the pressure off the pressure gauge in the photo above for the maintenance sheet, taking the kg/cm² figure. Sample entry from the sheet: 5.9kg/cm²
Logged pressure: 13.5kg/cm²
